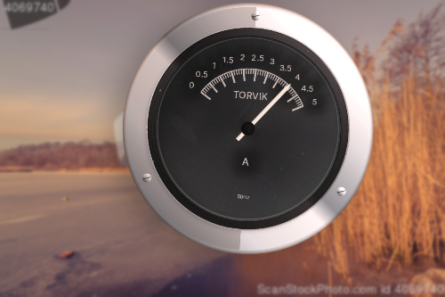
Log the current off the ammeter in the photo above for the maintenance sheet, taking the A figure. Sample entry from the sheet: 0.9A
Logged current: 4A
